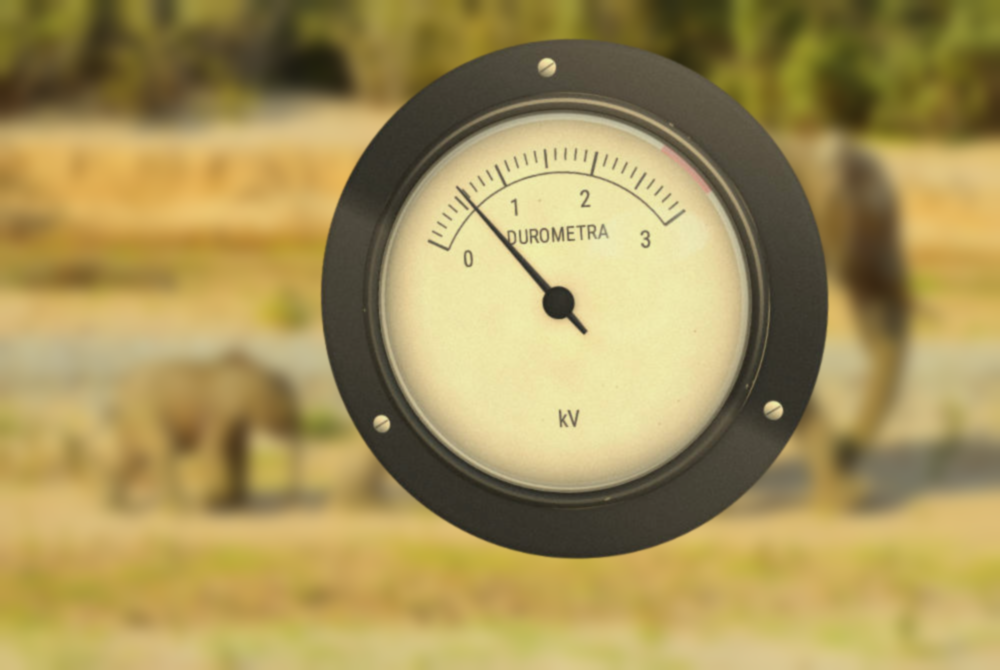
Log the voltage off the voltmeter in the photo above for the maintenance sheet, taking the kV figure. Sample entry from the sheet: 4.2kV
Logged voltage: 0.6kV
